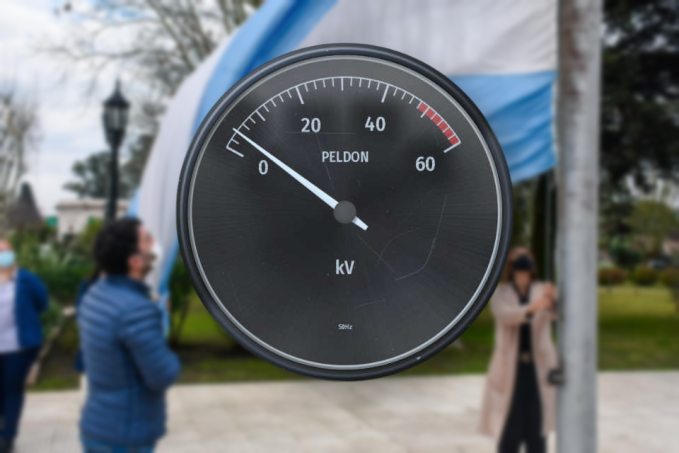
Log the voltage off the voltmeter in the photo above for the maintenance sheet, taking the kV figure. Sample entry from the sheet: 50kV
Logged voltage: 4kV
